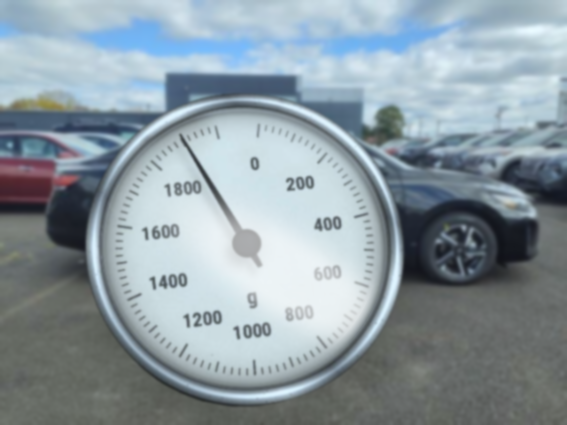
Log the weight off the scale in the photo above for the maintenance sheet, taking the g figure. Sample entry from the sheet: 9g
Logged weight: 1900g
